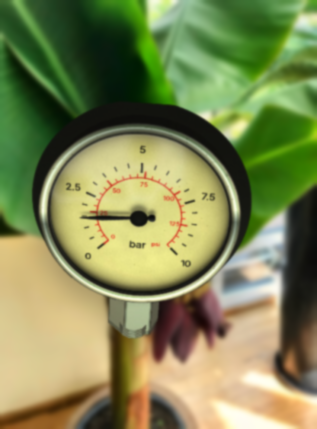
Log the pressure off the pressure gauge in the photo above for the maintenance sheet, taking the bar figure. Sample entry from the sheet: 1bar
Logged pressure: 1.5bar
